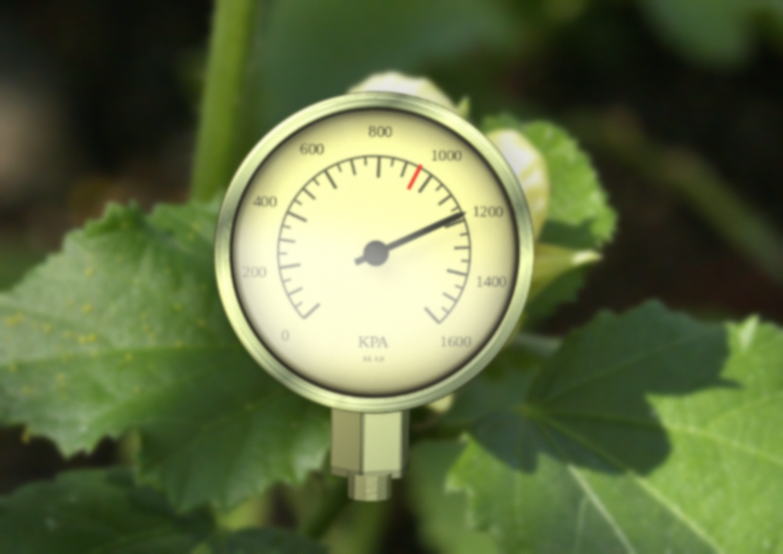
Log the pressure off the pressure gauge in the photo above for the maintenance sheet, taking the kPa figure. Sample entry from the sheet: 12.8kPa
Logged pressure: 1175kPa
